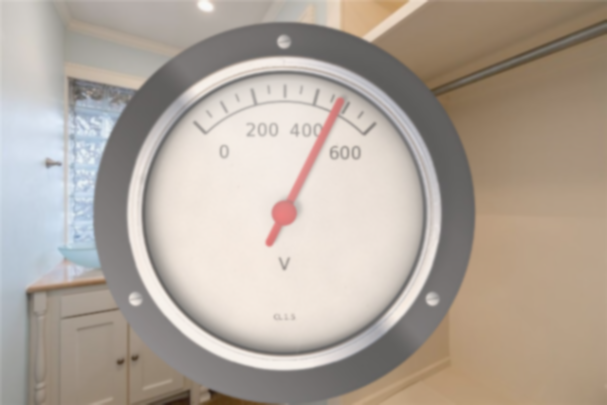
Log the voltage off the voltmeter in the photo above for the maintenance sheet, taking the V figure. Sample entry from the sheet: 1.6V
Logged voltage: 475V
